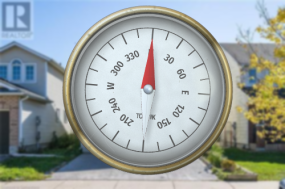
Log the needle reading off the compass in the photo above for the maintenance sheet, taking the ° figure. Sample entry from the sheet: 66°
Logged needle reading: 0°
